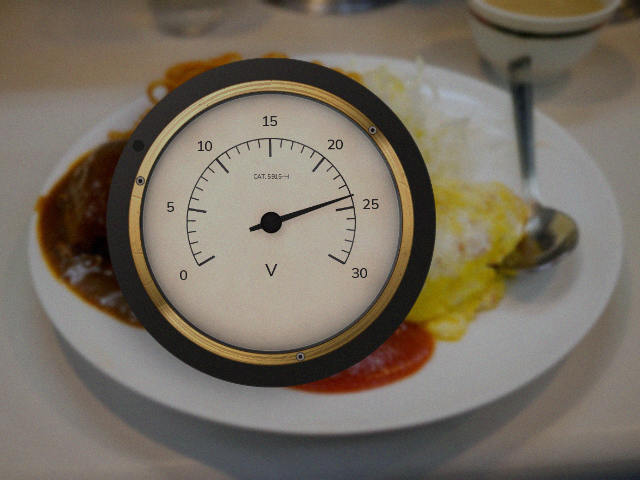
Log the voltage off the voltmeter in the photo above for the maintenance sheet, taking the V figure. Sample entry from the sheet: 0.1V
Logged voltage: 24V
